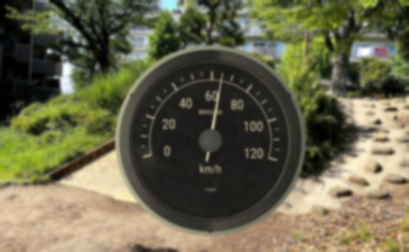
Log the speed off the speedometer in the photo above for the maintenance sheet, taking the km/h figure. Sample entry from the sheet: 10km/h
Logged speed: 65km/h
